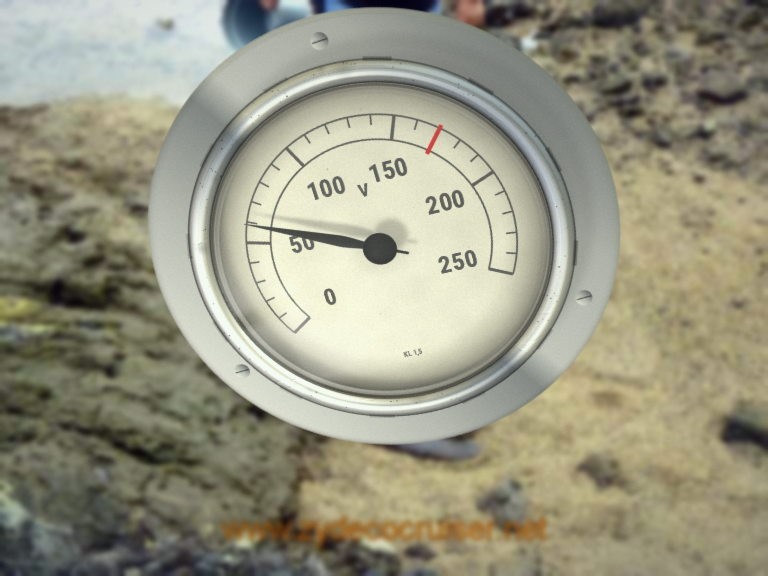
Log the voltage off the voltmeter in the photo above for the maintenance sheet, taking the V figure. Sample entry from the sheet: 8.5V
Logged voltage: 60V
